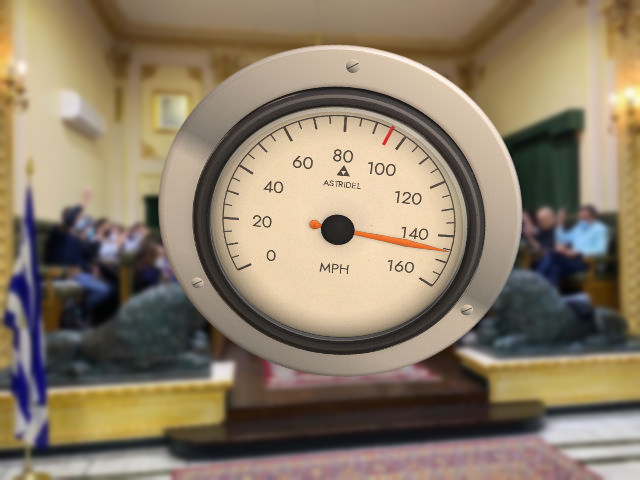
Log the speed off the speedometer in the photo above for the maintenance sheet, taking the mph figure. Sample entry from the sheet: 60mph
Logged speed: 145mph
